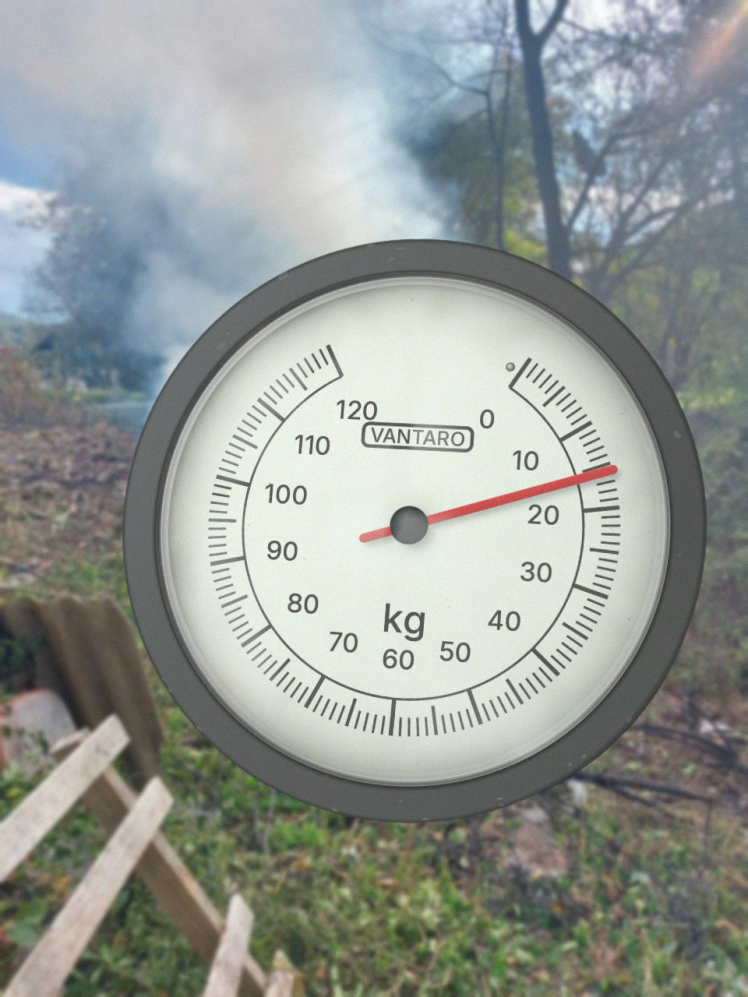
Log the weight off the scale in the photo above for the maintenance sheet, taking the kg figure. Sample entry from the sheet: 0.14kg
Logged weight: 16kg
